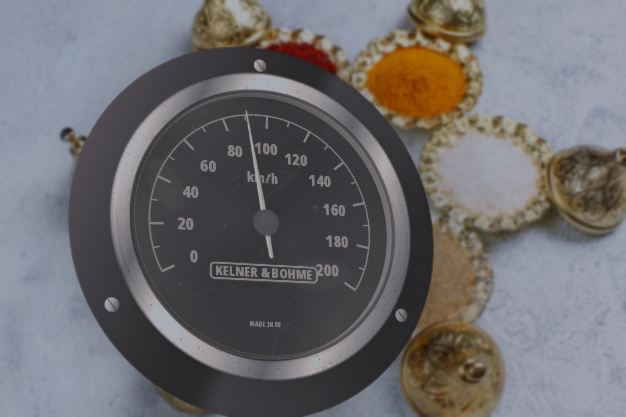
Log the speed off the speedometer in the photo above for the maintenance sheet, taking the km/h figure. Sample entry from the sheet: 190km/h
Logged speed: 90km/h
